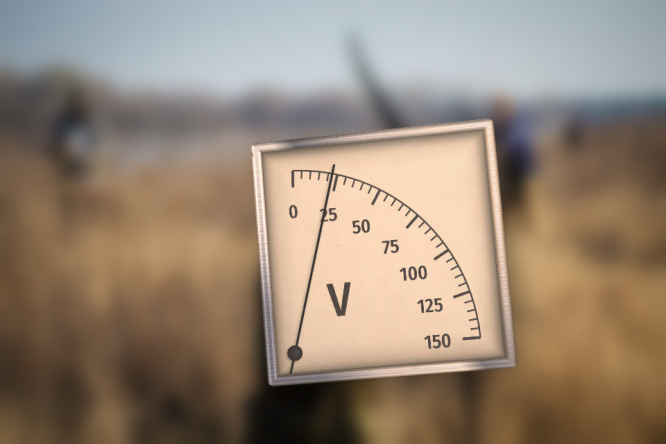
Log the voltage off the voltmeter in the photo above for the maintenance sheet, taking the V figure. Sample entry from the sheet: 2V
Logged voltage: 22.5V
